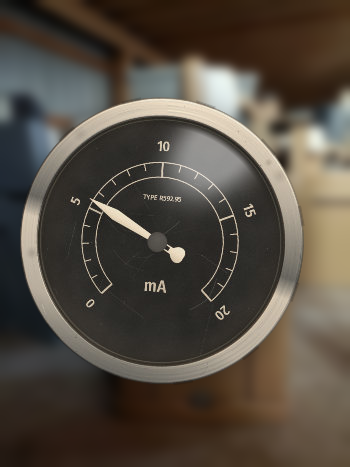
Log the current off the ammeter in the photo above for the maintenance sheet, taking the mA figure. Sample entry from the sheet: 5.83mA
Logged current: 5.5mA
